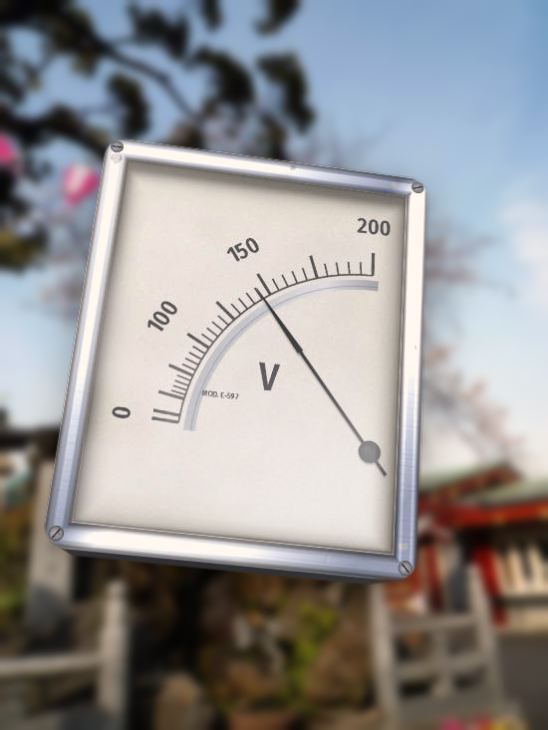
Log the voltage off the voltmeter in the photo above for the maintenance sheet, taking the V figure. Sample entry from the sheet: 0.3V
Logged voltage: 145V
